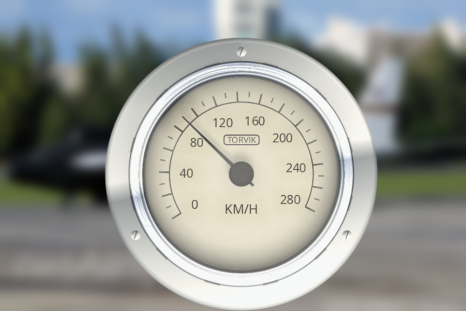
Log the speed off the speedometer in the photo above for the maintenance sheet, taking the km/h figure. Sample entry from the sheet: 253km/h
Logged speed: 90km/h
